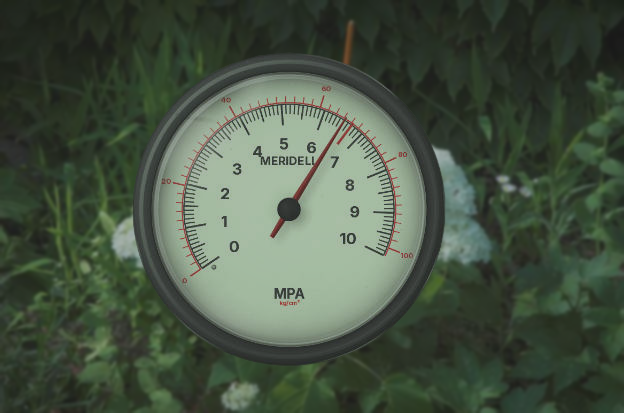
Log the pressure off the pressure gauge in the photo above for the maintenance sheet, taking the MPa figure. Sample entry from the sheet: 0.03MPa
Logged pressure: 6.5MPa
